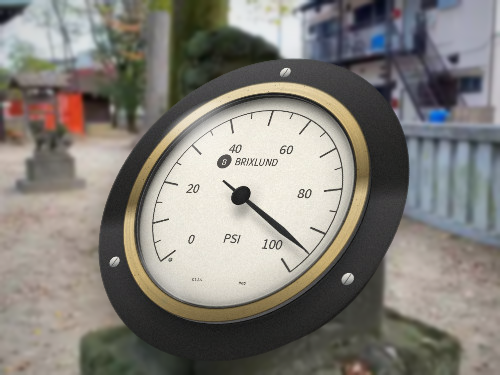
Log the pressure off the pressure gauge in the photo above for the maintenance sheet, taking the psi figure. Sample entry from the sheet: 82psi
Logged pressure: 95psi
